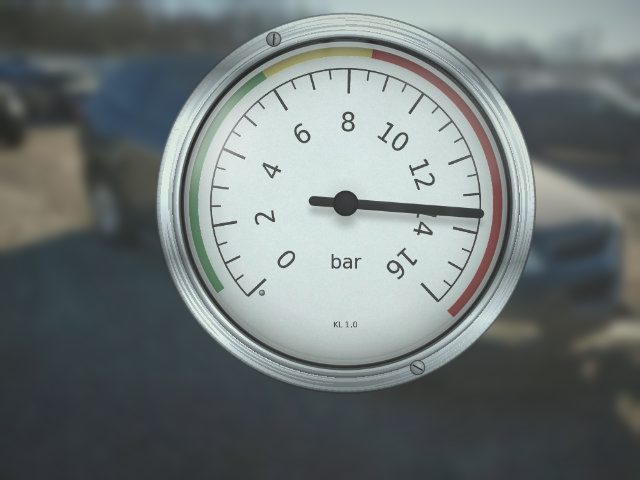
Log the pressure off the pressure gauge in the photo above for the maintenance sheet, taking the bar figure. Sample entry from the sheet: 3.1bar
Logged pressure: 13.5bar
